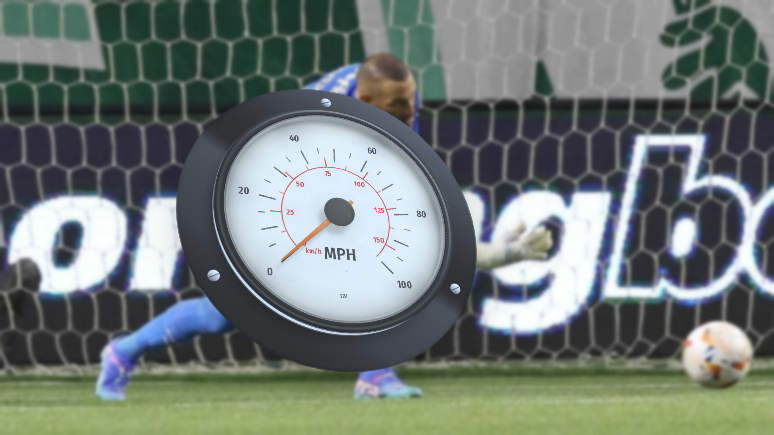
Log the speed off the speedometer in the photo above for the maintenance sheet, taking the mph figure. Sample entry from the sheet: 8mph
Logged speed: 0mph
